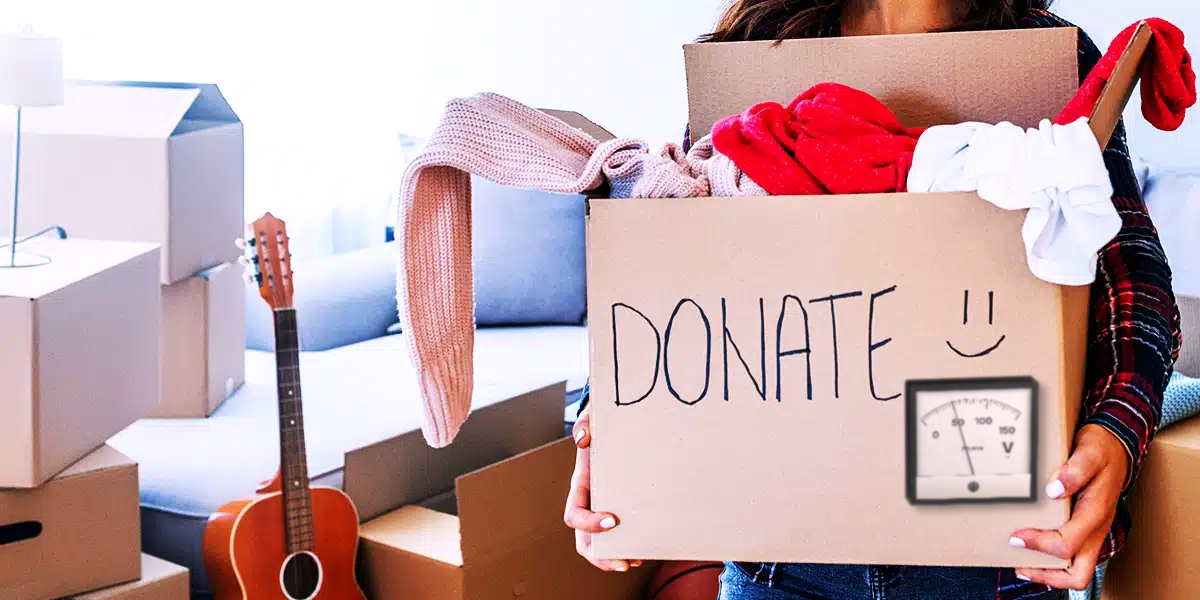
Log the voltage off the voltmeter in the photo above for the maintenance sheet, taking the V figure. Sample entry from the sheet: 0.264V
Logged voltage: 50V
